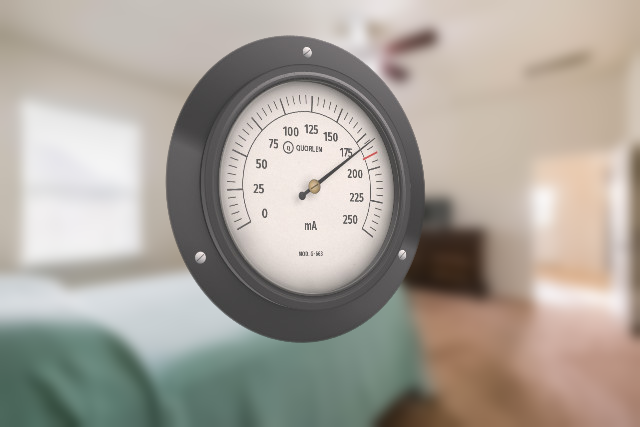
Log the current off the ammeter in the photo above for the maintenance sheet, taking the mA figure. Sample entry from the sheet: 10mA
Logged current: 180mA
